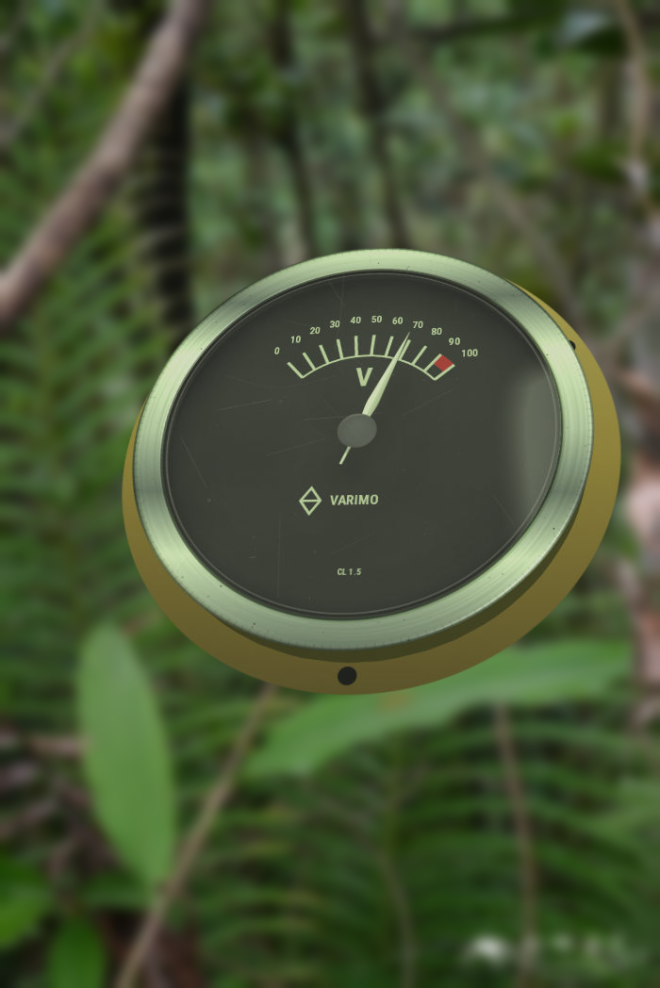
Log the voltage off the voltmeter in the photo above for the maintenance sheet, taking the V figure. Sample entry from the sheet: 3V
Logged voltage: 70V
